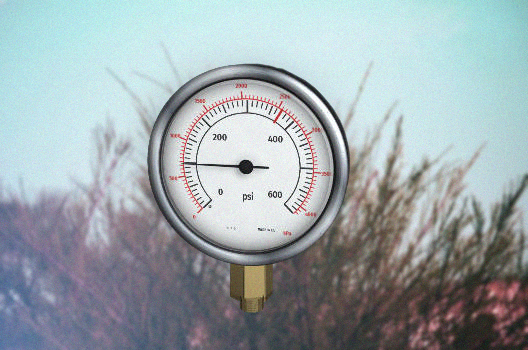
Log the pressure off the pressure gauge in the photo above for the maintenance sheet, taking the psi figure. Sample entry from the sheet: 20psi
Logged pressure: 100psi
